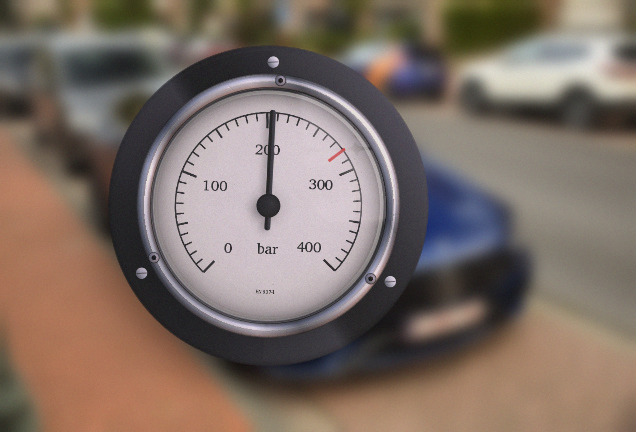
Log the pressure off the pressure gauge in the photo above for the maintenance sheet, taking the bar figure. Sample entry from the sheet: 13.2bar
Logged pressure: 205bar
